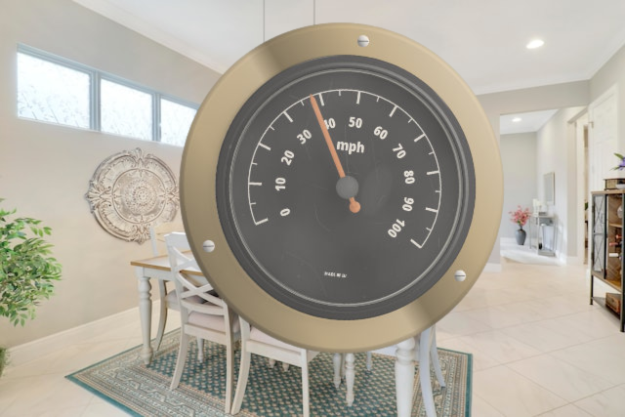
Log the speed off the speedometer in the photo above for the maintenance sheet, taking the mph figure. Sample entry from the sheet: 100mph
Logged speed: 37.5mph
